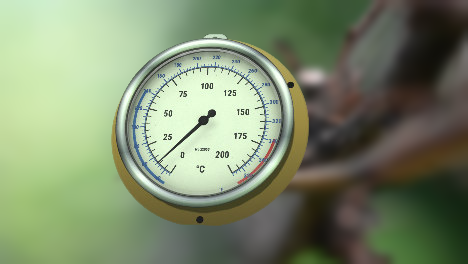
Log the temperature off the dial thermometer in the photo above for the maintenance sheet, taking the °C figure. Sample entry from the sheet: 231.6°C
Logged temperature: 10°C
